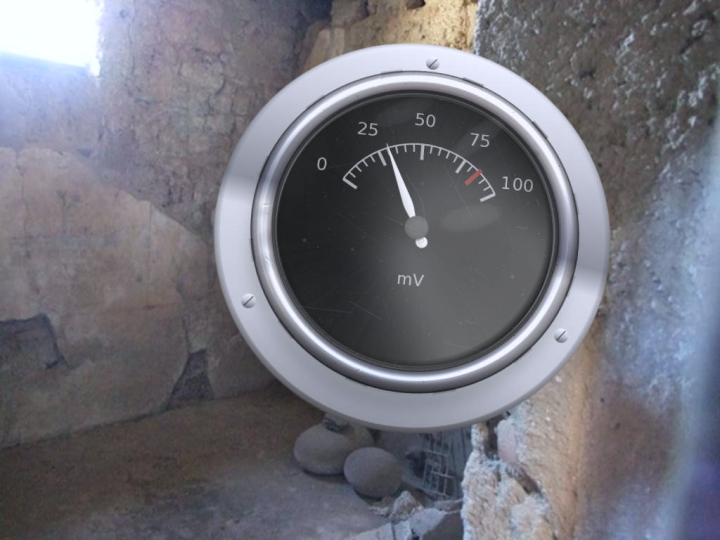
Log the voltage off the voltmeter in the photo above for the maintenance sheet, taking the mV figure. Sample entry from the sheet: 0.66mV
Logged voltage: 30mV
